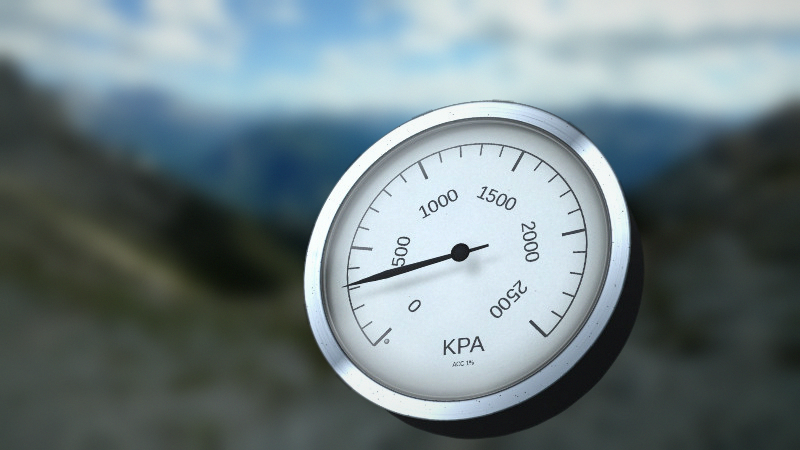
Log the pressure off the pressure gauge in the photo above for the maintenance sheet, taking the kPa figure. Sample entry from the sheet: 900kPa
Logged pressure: 300kPa
